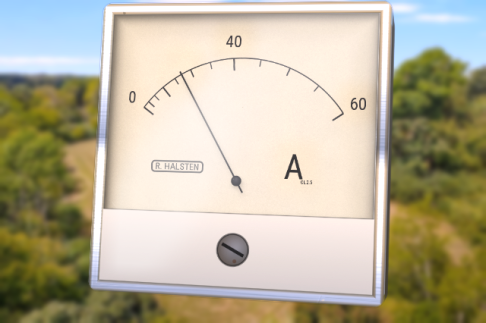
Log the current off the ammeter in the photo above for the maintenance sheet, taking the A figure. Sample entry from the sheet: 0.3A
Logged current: 27.5A
